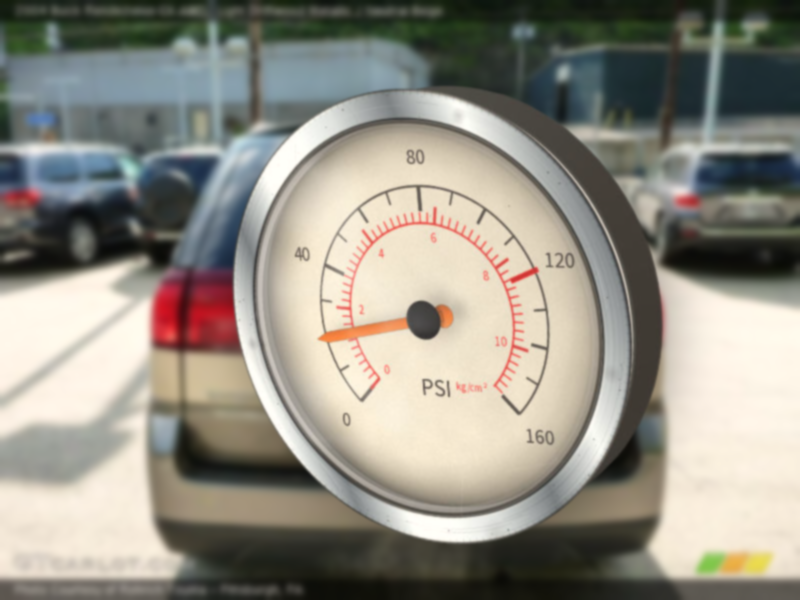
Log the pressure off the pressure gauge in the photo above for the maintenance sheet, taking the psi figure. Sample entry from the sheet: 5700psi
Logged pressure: 20psi
